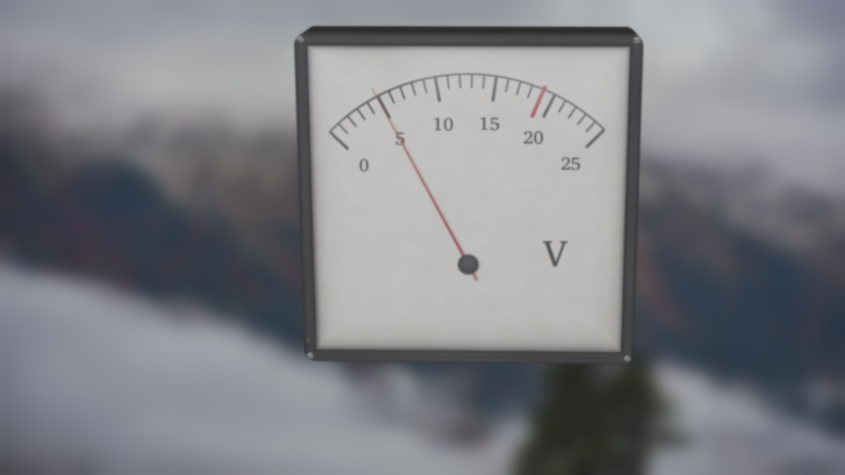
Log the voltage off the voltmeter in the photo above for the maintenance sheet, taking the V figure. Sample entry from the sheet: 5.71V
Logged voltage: 5V
